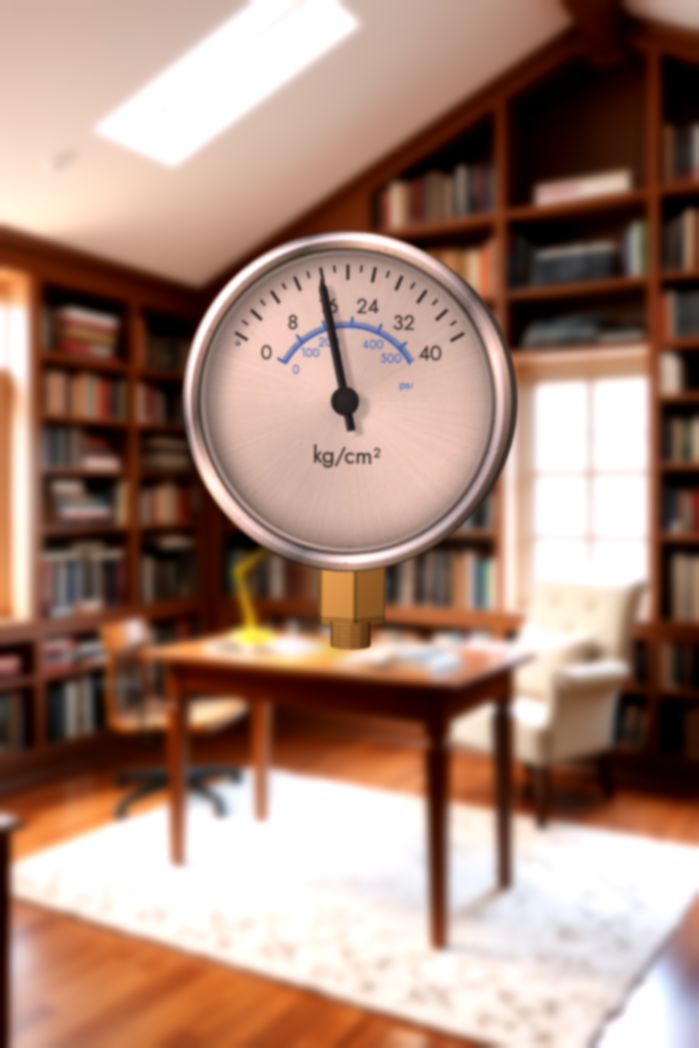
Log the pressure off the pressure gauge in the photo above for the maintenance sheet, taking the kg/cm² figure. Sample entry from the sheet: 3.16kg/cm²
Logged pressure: 16kg/cm²
